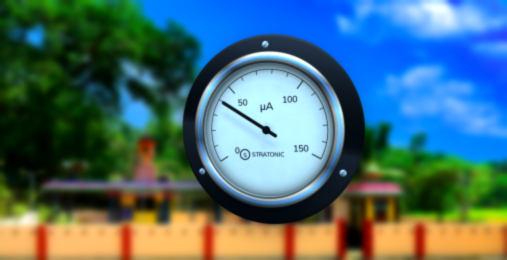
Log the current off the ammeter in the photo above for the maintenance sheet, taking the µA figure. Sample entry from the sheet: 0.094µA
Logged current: 40µA
